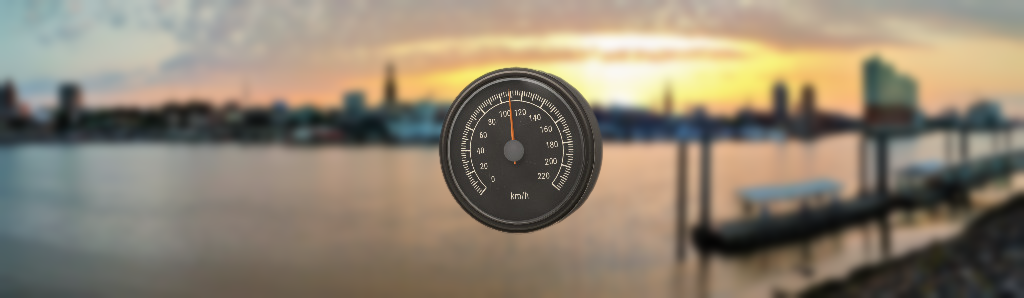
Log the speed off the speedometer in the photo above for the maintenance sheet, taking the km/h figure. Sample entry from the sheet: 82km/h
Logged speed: 110km/h
